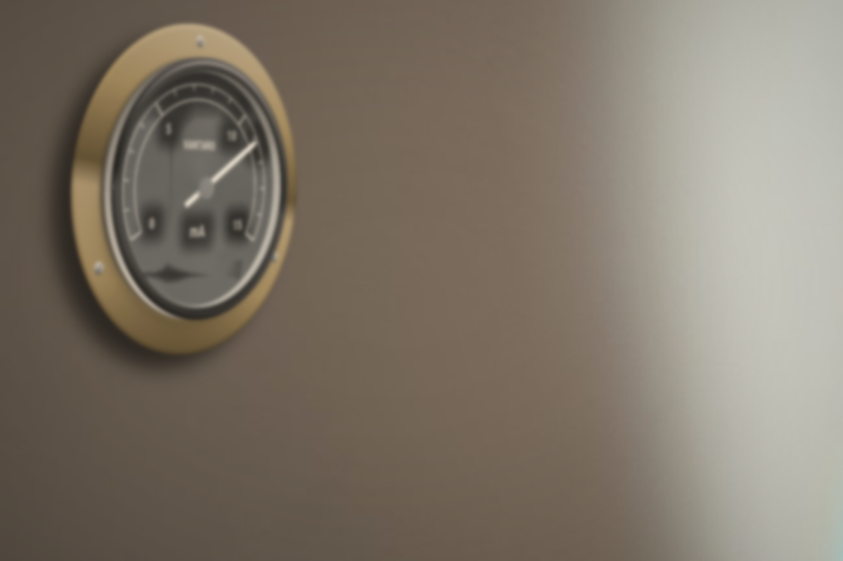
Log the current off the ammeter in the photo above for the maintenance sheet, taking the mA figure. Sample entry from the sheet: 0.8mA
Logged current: 11mA
